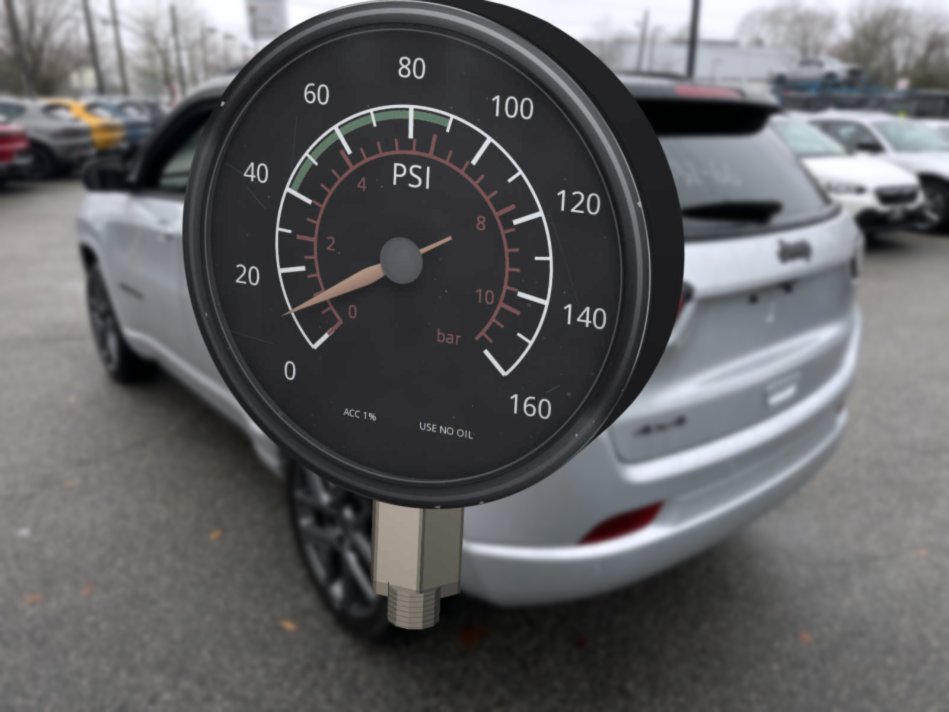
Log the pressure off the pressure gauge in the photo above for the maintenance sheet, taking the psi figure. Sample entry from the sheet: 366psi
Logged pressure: 10psi
